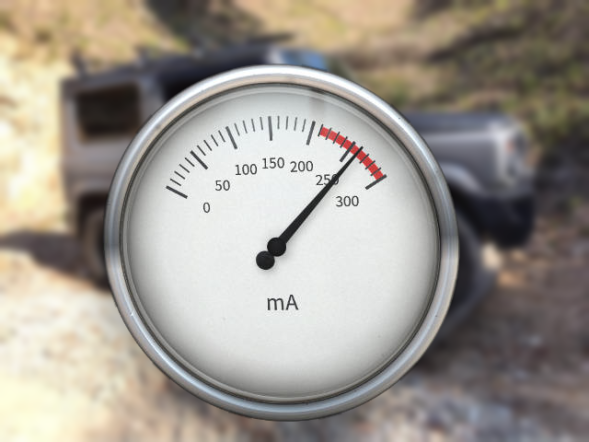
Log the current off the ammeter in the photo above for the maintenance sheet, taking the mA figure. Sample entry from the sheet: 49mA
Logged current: 260mA
